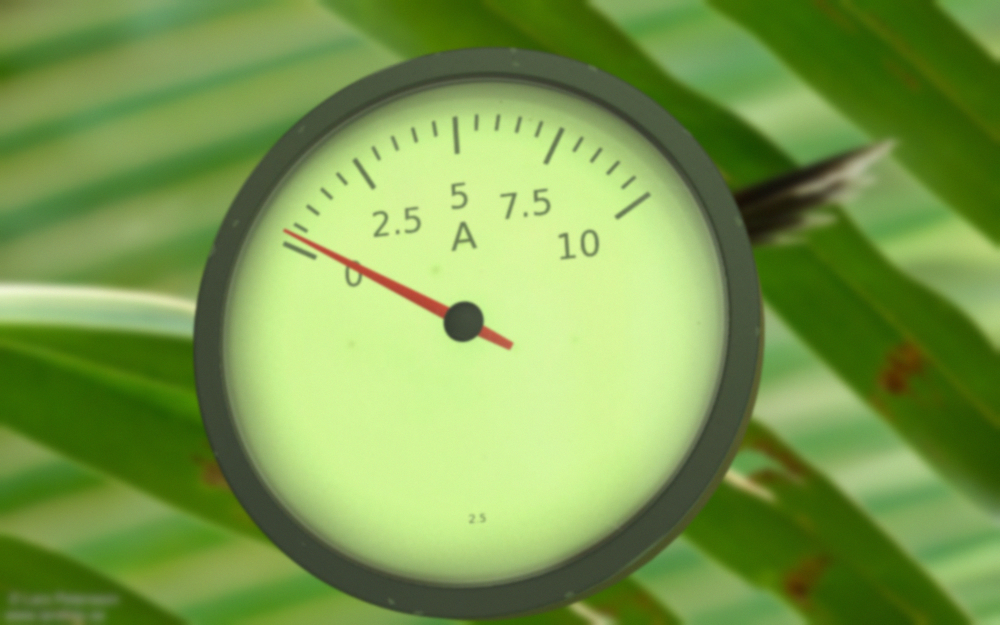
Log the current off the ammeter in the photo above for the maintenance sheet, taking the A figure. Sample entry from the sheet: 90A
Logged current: 0.25A
